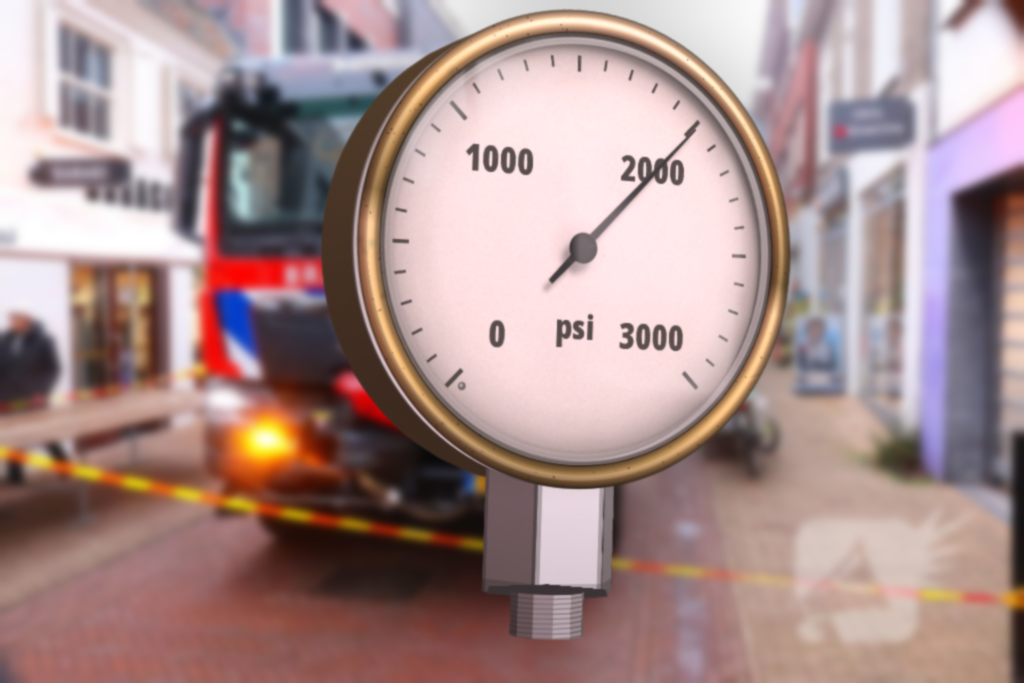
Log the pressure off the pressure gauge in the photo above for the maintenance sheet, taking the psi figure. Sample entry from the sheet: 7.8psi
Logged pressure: 2000psi
